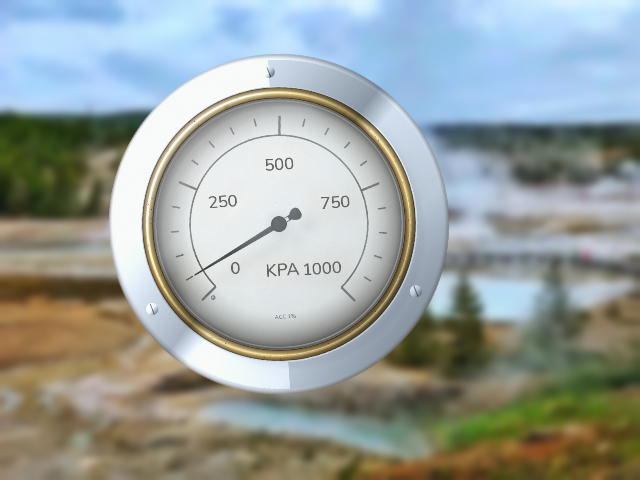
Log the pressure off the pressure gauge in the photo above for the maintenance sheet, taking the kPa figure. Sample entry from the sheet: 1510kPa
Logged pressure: 50kPa
